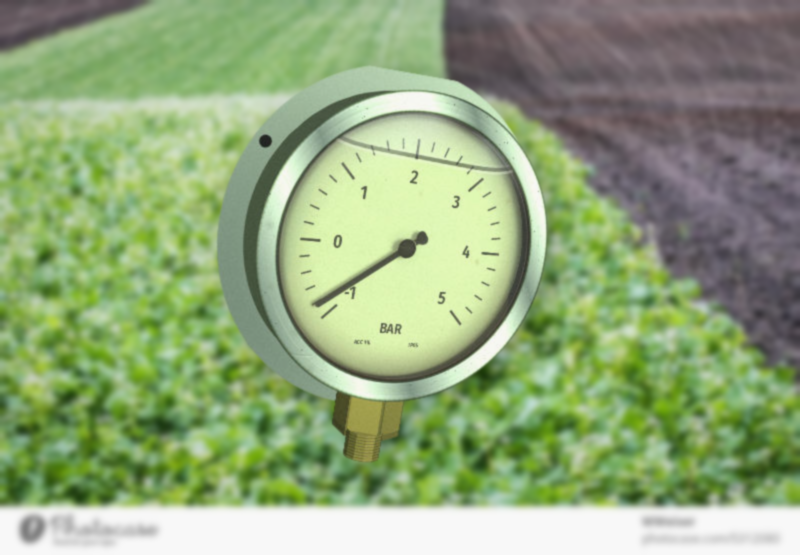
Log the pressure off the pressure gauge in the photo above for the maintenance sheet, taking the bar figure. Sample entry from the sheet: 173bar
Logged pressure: -0.8bar
